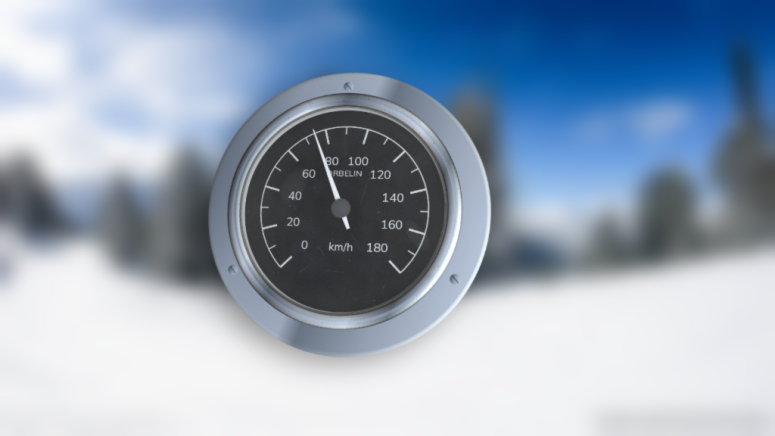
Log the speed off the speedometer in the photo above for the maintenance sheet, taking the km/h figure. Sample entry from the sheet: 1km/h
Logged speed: 75km/h
